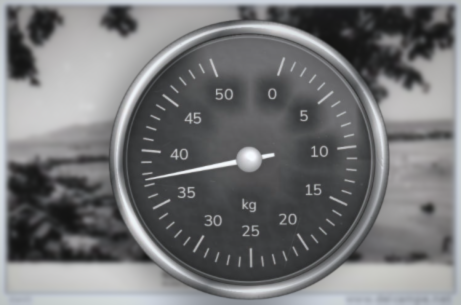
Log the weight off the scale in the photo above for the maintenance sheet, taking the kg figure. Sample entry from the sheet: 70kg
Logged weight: 37.5kg
